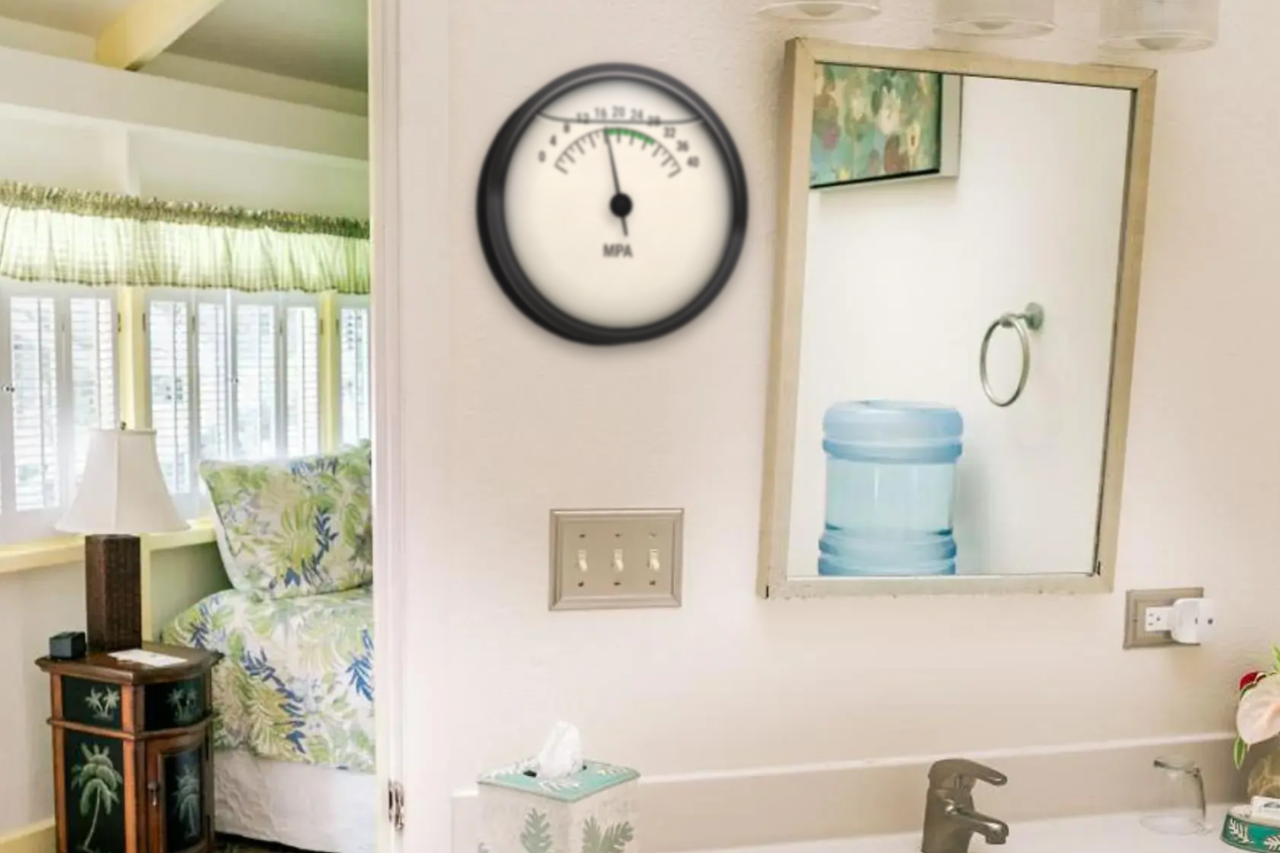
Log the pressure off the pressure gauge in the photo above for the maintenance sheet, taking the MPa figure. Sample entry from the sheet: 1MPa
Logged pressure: 16MPa
